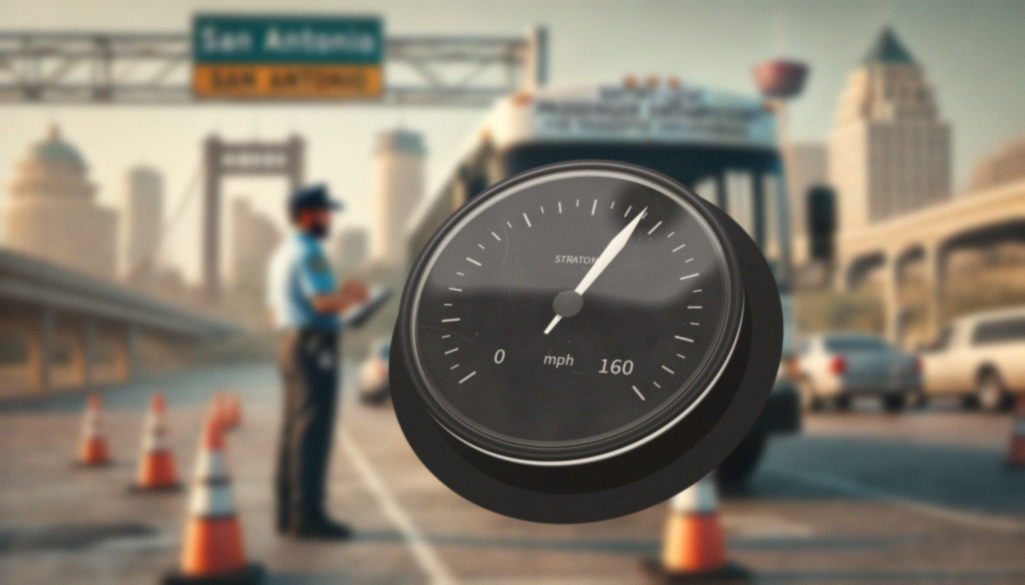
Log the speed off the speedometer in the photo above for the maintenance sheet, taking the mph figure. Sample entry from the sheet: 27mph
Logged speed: 95mph
